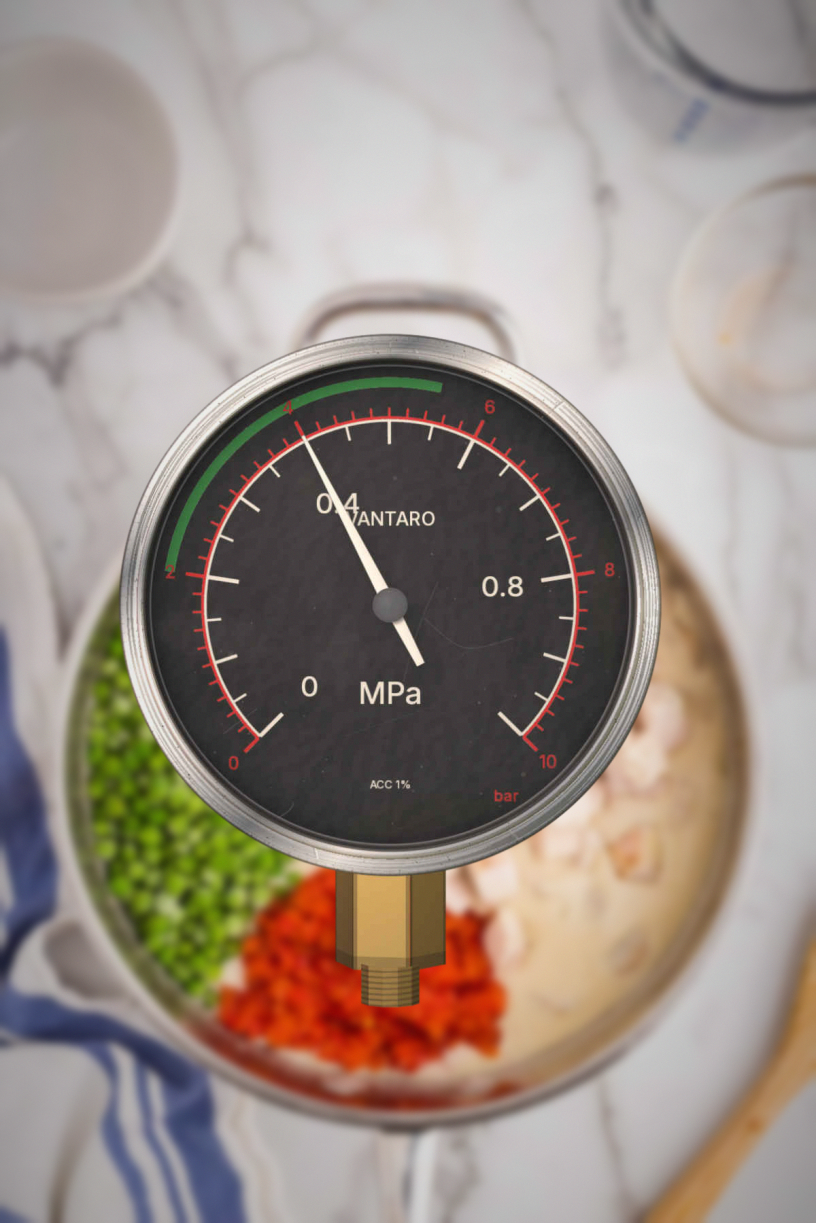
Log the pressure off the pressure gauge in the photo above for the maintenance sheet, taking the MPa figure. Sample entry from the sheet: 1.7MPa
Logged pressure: 0.4MPa
